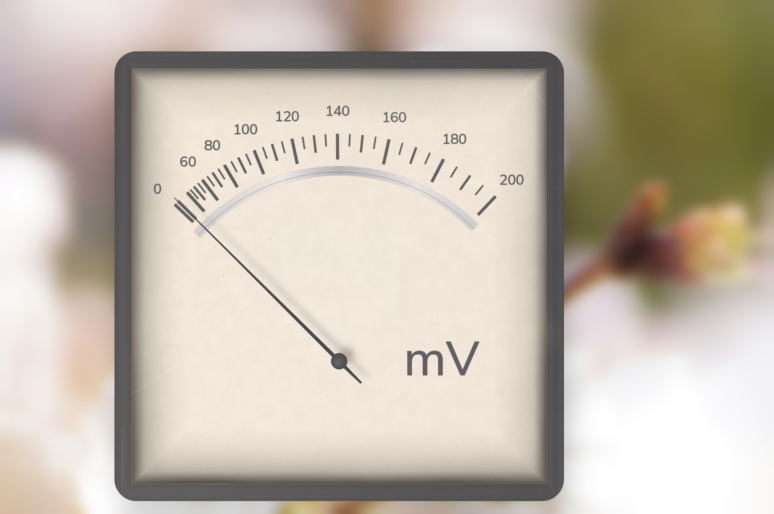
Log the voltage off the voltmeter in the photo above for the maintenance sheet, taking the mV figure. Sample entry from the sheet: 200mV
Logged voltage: 20mV
